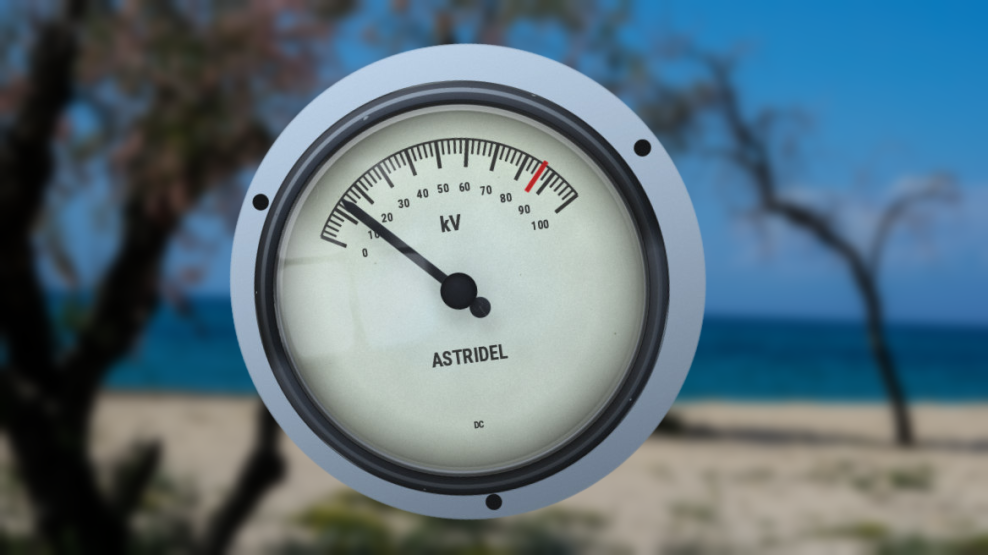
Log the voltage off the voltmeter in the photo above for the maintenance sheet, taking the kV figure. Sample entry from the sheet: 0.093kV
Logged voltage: 14kV
